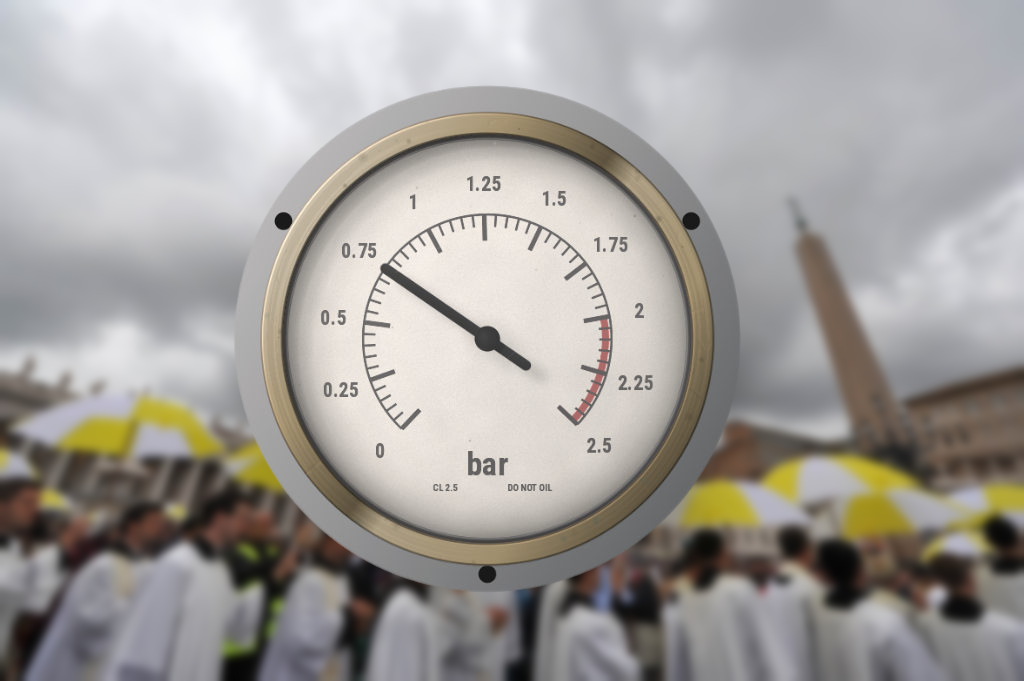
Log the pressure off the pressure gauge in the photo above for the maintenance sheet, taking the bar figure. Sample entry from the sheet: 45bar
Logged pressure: 0.75bar
